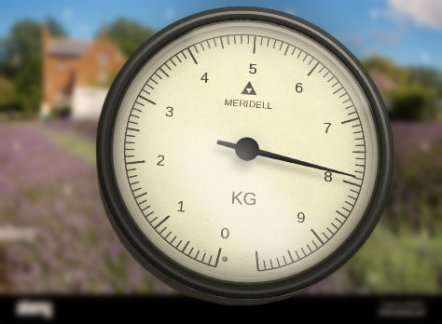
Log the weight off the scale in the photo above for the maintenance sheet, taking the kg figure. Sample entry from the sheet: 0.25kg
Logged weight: 7.9kg
